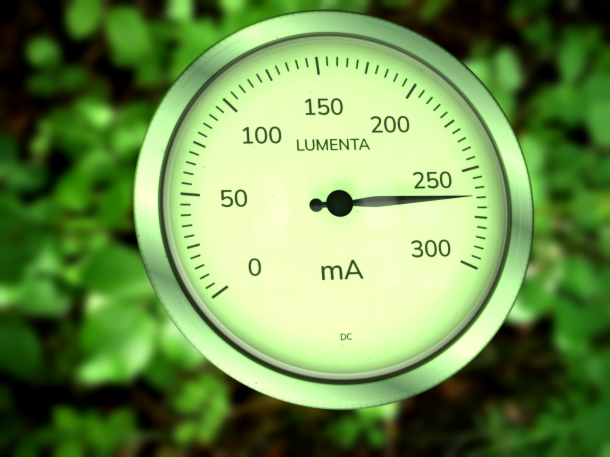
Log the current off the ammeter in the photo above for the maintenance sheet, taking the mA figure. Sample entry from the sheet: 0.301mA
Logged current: 265mA
